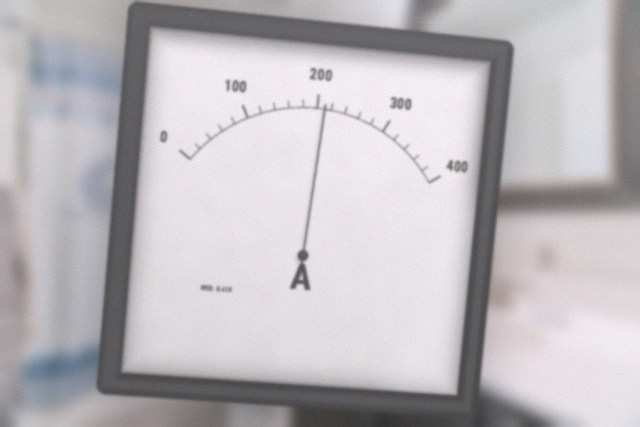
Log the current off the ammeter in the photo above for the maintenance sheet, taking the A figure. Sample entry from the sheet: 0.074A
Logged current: 210A
